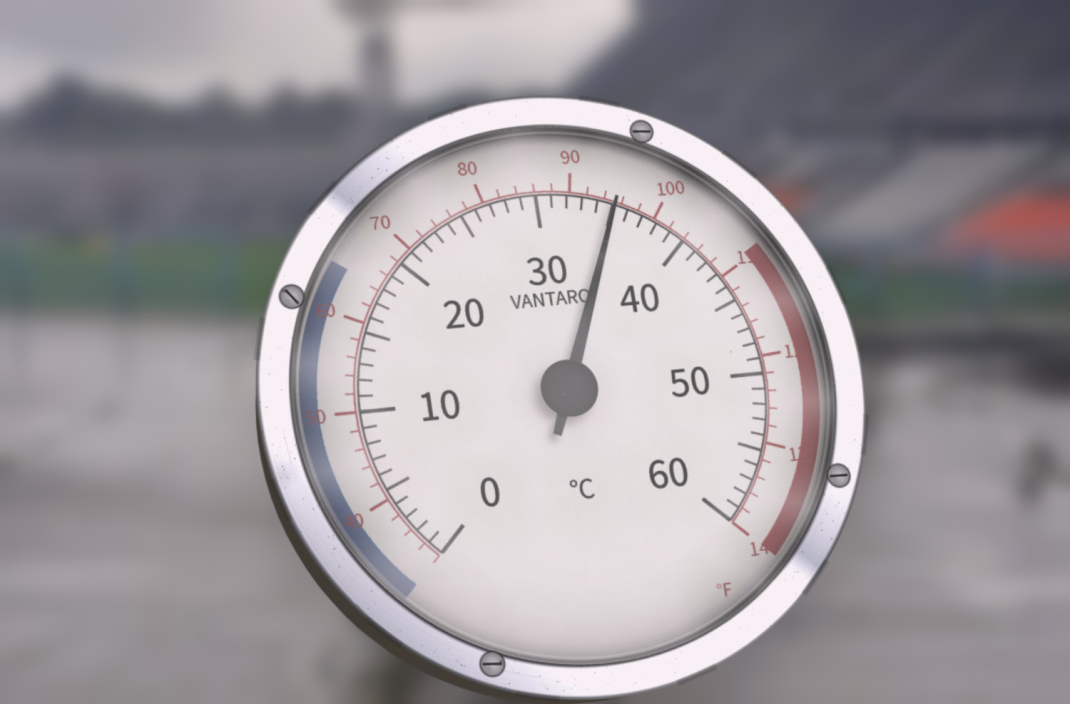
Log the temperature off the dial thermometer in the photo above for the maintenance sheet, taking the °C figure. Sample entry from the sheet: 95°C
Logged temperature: 35°C
